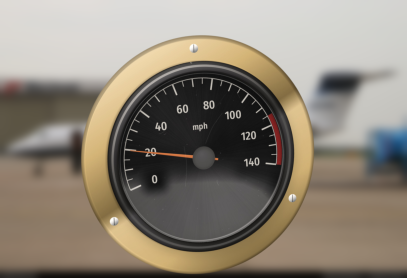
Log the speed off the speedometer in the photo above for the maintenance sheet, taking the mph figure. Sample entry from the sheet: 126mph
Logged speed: 20mph
